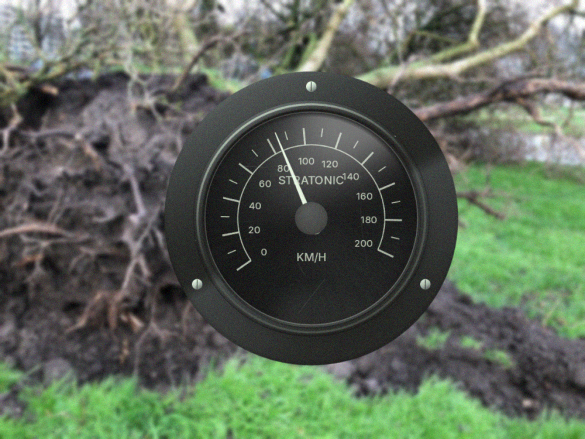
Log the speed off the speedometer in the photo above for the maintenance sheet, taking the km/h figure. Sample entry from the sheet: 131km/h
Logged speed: 85km/h
